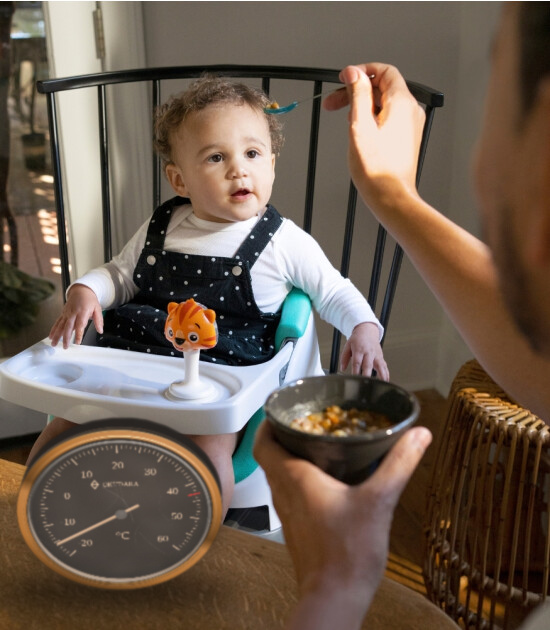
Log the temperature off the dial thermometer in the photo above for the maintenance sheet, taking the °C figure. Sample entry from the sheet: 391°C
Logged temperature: -15°C
